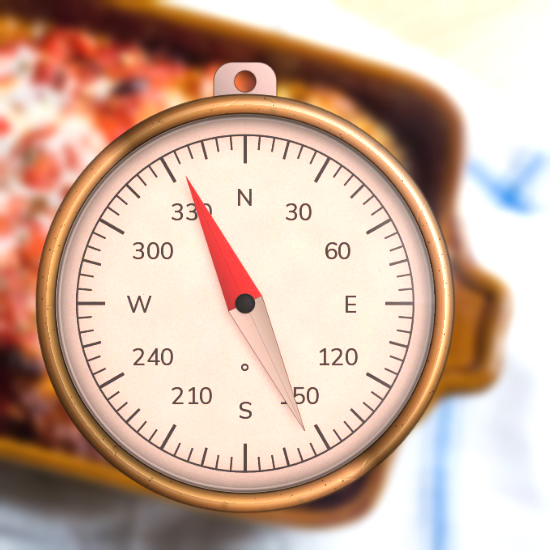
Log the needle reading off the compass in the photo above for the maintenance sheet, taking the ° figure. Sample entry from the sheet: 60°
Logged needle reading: 335°
